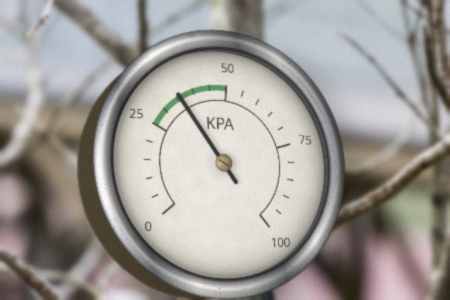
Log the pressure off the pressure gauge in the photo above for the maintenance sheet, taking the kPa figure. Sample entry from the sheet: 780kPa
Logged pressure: 35kPa
